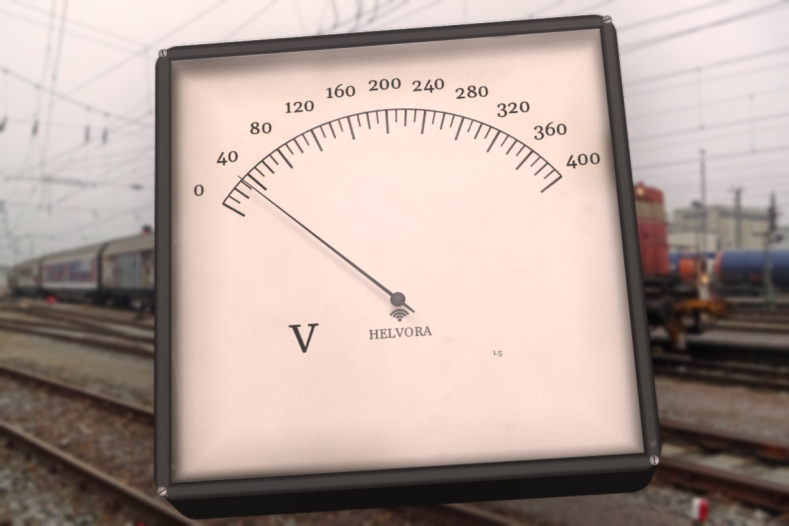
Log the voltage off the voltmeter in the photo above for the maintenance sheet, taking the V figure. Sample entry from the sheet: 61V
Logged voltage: 30V
